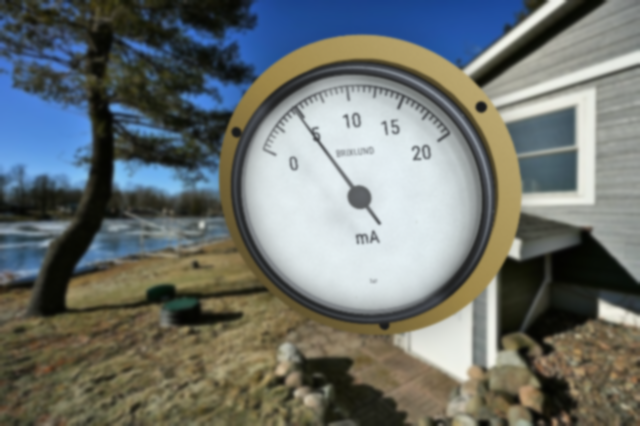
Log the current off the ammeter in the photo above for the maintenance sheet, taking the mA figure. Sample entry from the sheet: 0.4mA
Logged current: 5mA
